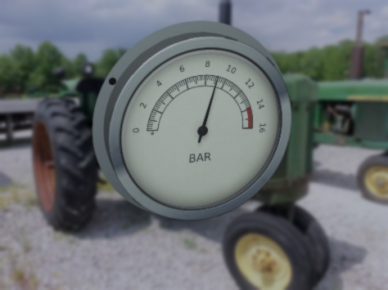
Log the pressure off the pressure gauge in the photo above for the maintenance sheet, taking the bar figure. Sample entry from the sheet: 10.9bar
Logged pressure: 9bar
